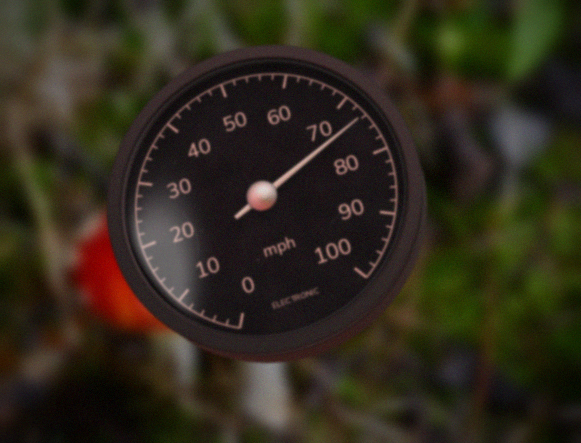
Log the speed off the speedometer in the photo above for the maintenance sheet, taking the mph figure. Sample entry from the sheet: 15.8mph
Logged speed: 74mph
